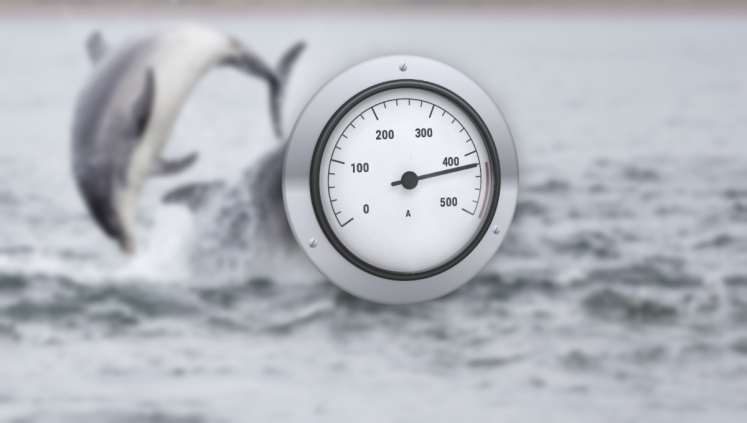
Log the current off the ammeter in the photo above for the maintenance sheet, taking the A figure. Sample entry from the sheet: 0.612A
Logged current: 420A
